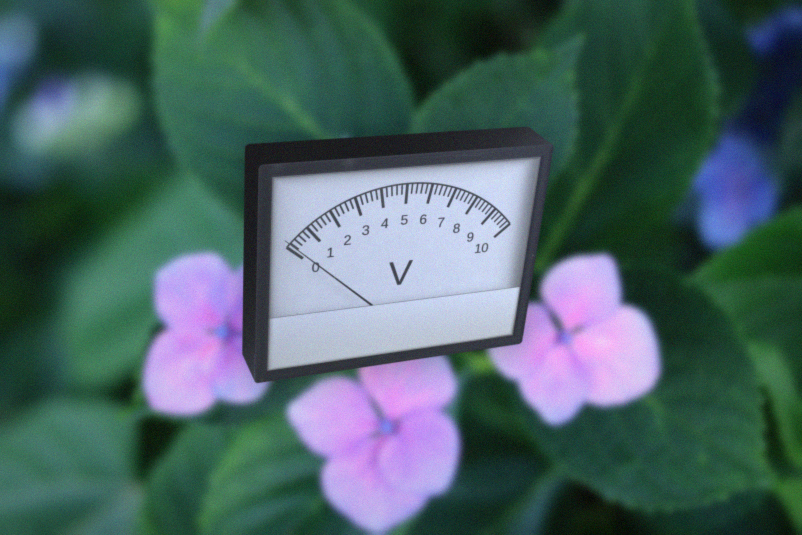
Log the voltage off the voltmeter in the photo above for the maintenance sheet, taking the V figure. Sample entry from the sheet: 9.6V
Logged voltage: 0.2V
